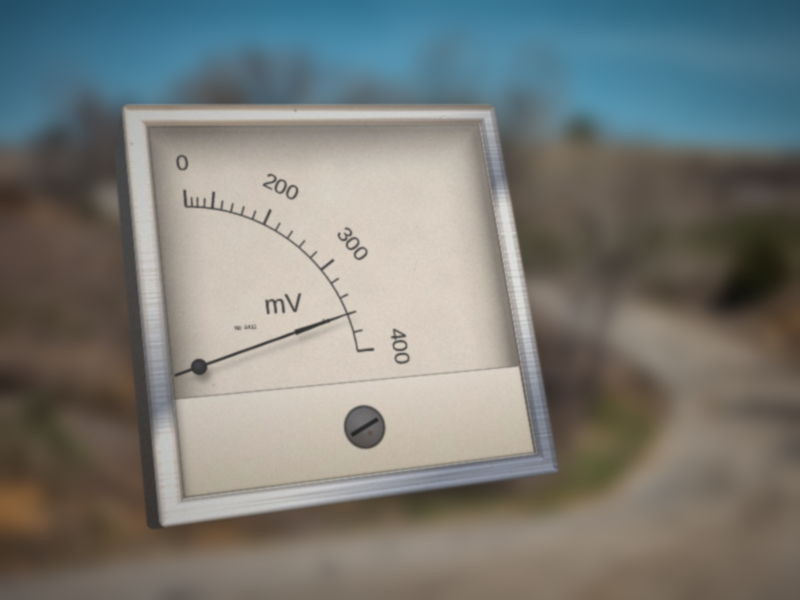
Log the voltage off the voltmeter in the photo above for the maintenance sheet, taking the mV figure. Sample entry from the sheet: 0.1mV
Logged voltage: 360mV
